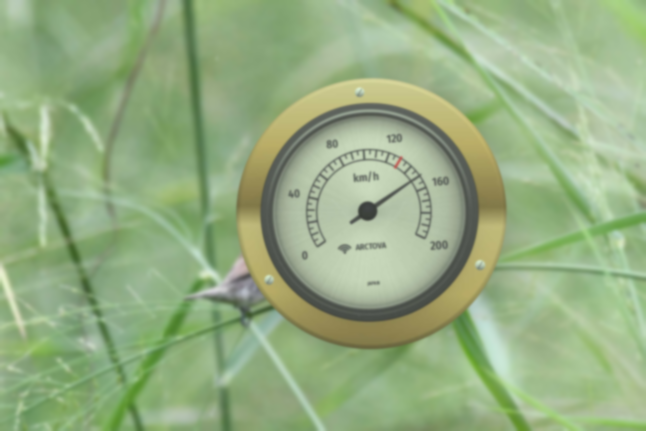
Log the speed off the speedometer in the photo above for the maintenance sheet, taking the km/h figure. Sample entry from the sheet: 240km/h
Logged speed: 150km/h
